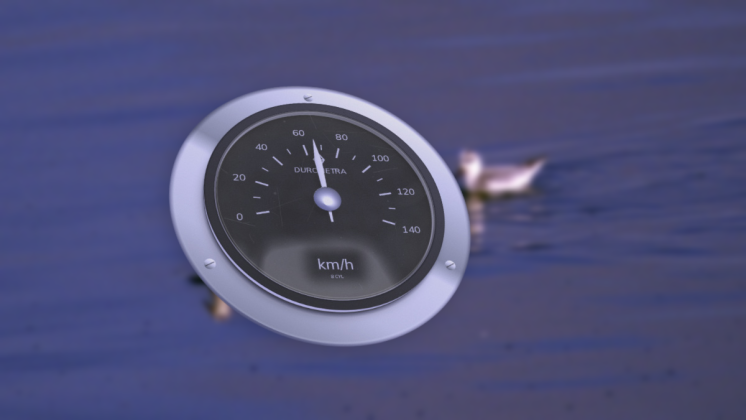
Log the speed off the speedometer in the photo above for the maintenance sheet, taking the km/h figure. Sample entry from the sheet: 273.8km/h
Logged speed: 65km/h
